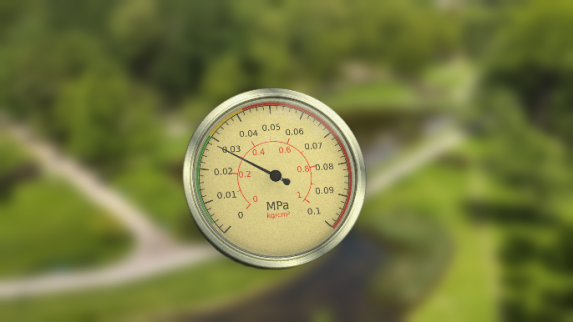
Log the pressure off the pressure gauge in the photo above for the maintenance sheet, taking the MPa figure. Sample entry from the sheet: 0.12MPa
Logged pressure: 0.028MPa
